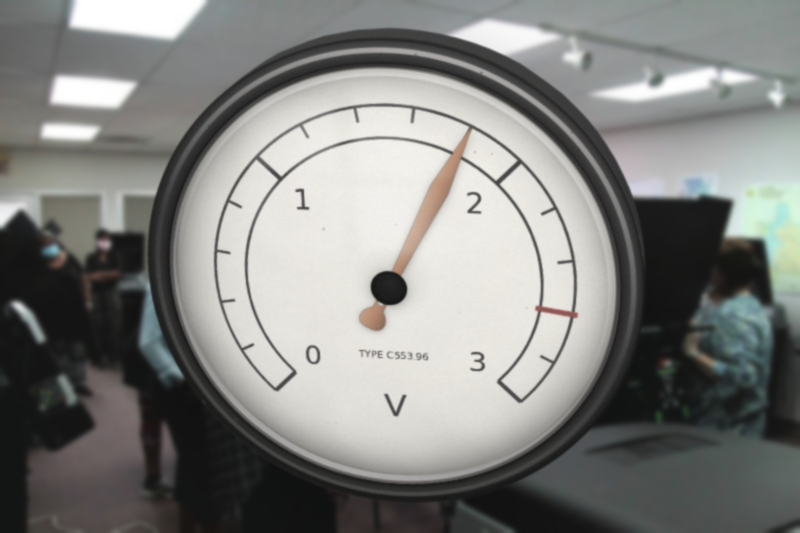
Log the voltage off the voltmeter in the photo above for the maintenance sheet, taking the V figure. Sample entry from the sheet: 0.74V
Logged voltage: 1.8V
